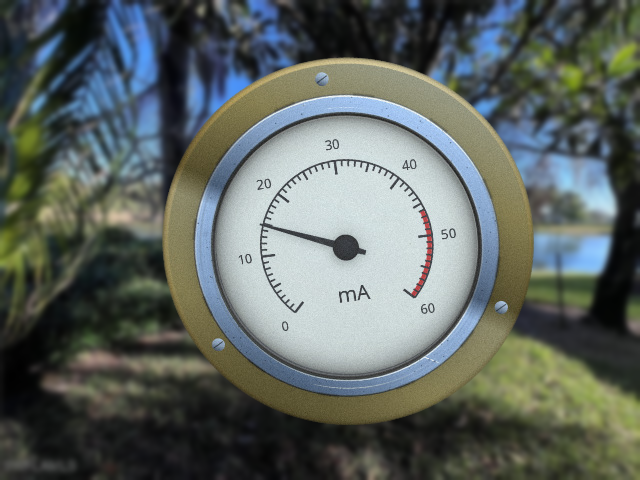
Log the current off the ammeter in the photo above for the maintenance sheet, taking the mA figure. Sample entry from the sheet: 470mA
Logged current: 15mA
